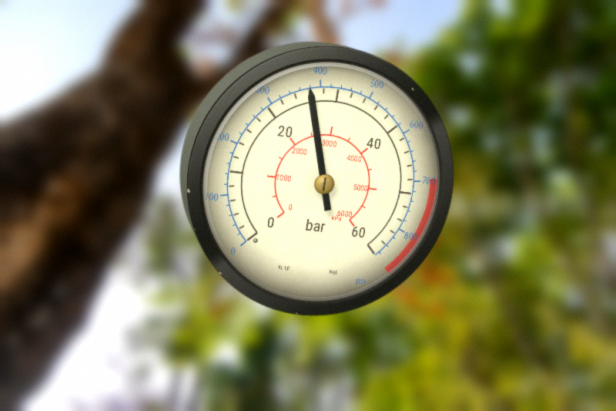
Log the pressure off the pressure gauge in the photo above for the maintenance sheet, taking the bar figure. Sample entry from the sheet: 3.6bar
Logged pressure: 26bar
